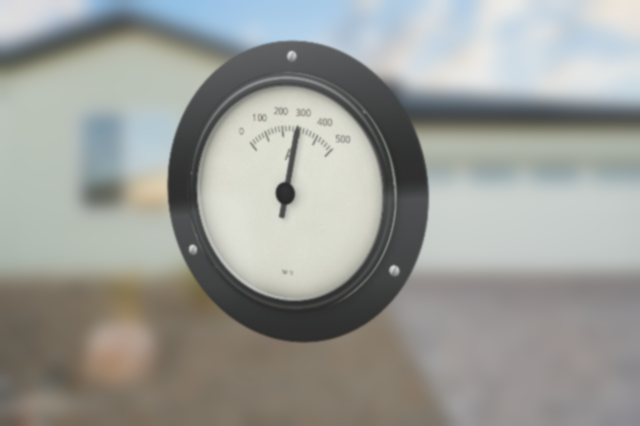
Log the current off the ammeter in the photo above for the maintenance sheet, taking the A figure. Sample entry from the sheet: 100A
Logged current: 300A
